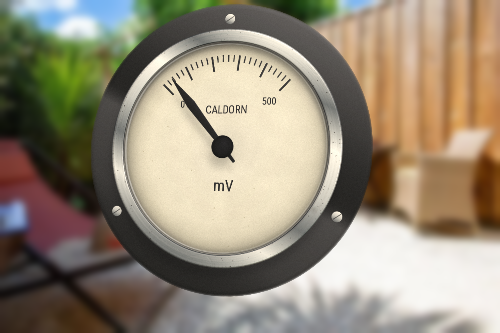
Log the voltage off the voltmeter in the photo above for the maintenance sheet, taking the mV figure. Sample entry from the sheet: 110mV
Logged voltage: 40mV
